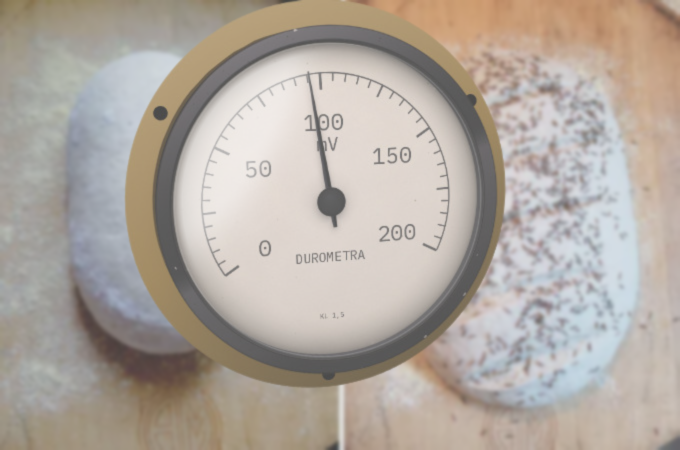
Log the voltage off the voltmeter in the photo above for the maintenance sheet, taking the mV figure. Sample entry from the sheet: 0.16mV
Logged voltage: 95mV
